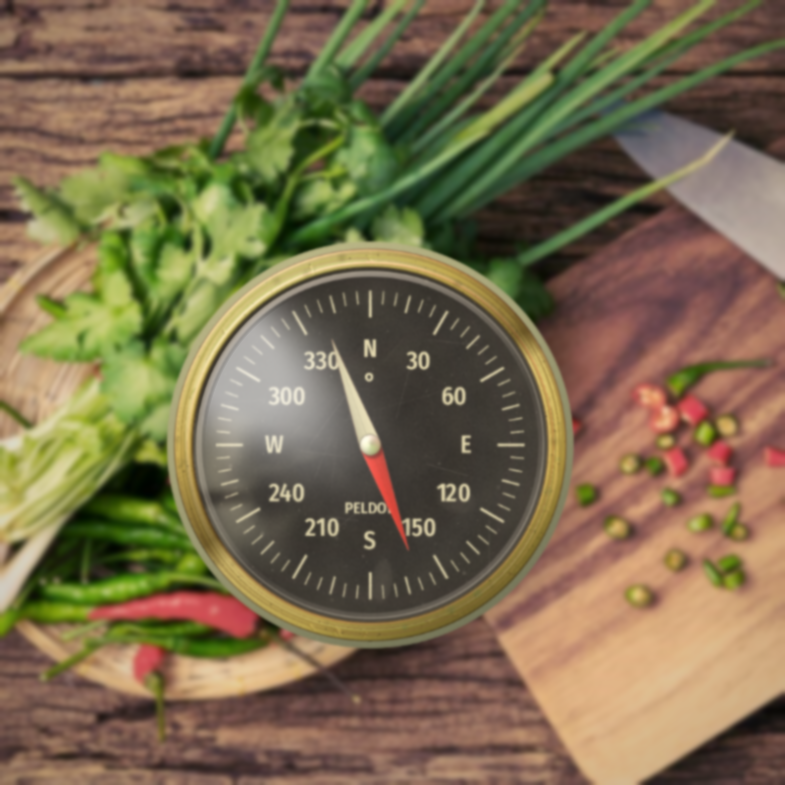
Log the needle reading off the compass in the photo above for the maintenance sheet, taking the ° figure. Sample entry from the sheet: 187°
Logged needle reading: 160°
